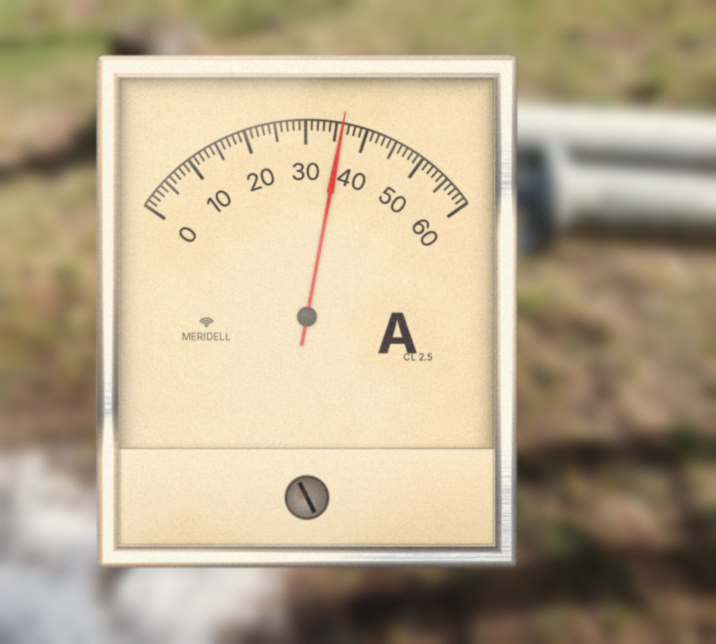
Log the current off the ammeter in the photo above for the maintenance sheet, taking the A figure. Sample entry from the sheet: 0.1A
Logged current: 36A
